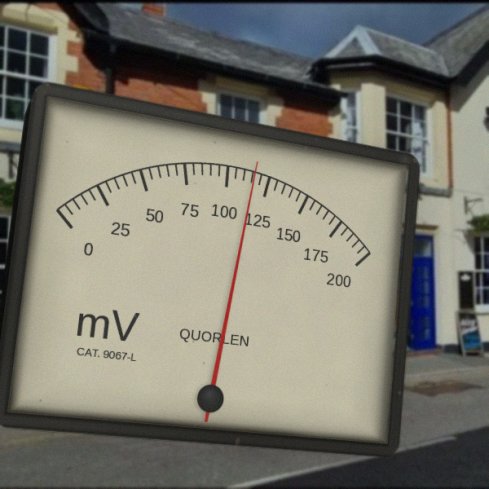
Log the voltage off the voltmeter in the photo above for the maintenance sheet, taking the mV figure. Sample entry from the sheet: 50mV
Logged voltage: 115mV
